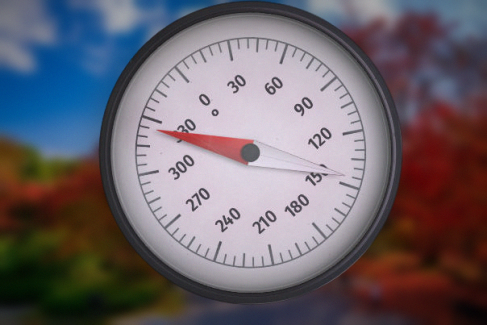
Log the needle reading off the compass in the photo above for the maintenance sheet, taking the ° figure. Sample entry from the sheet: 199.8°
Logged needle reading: 325°
